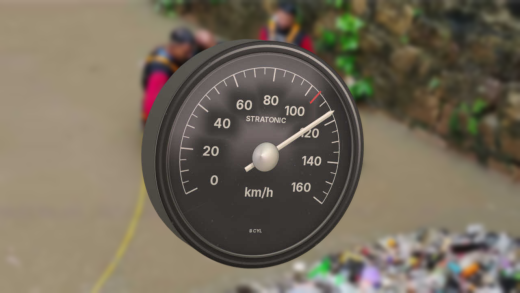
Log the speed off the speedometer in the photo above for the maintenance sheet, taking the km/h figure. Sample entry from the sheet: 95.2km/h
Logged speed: 115km/h
